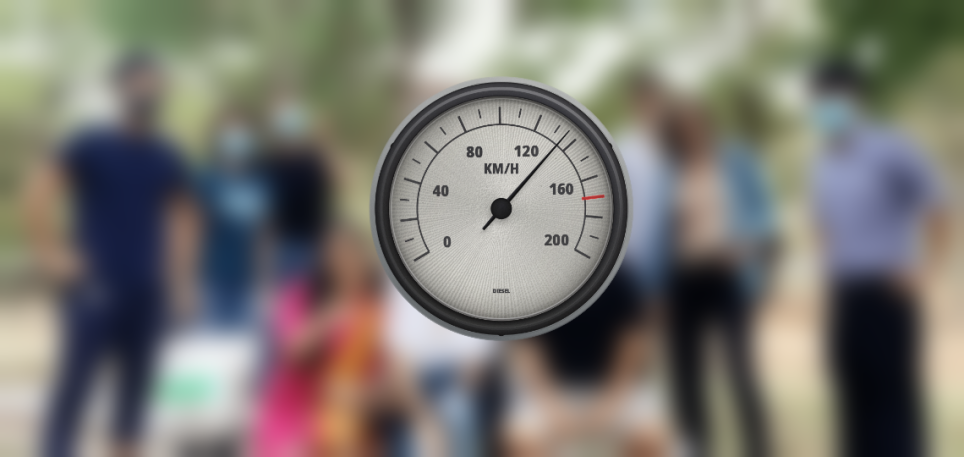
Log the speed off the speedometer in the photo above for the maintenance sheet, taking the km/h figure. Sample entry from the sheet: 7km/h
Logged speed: 135km/h
